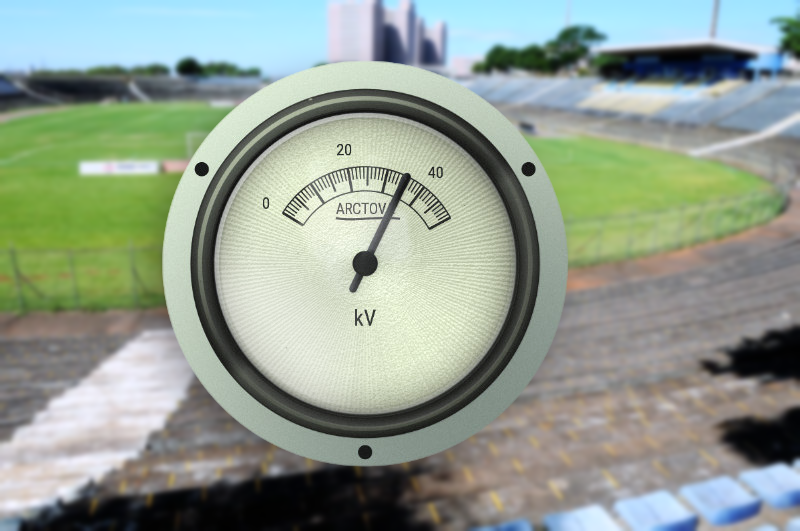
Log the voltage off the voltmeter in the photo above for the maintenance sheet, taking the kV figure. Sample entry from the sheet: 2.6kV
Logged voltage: 35kV
